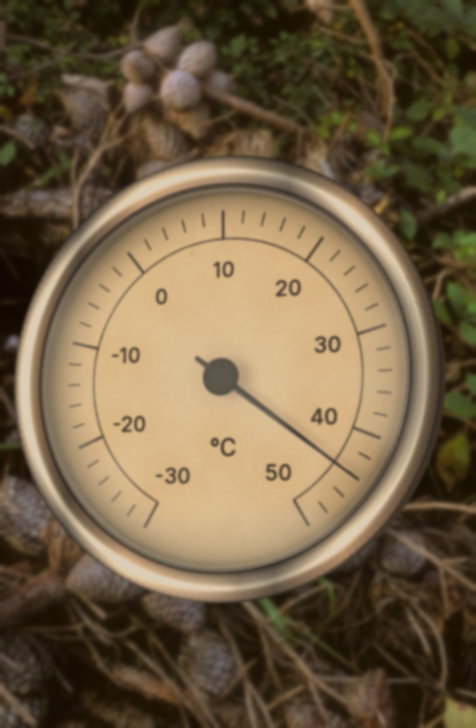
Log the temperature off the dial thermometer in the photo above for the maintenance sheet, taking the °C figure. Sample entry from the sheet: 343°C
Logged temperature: 44°C
